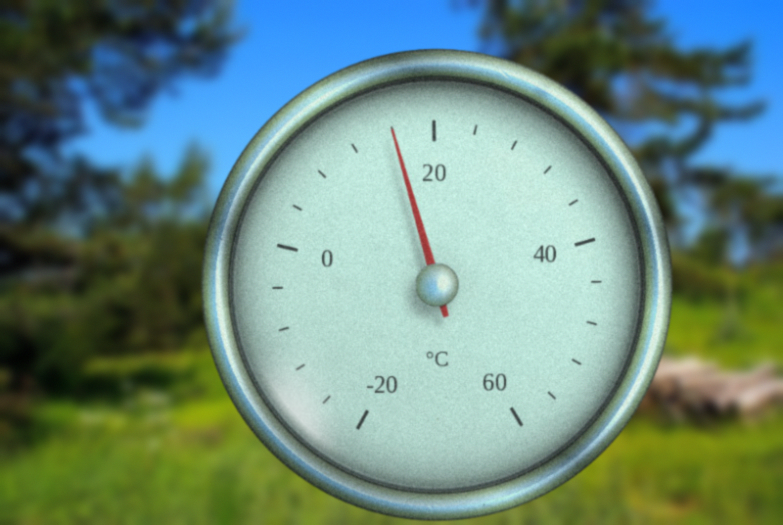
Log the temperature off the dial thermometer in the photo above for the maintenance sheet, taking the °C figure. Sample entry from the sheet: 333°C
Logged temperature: 16°C
